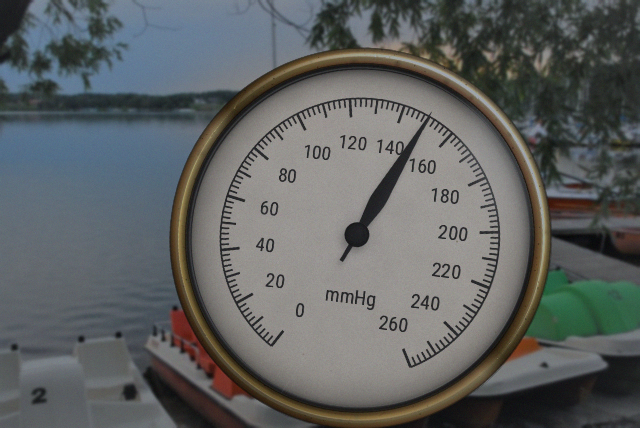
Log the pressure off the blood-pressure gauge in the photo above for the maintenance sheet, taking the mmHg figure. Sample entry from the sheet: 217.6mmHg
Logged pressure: 150mmHg
